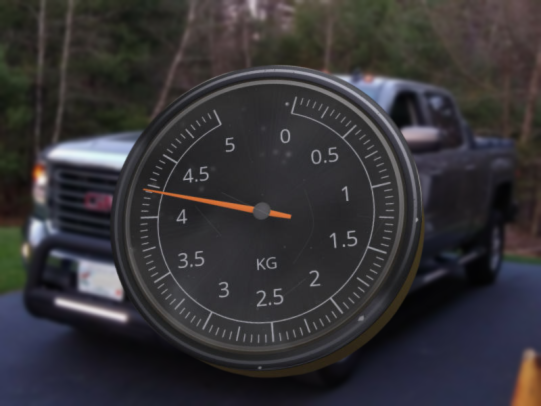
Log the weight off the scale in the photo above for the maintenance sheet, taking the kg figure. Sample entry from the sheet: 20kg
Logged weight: 4.2kg
